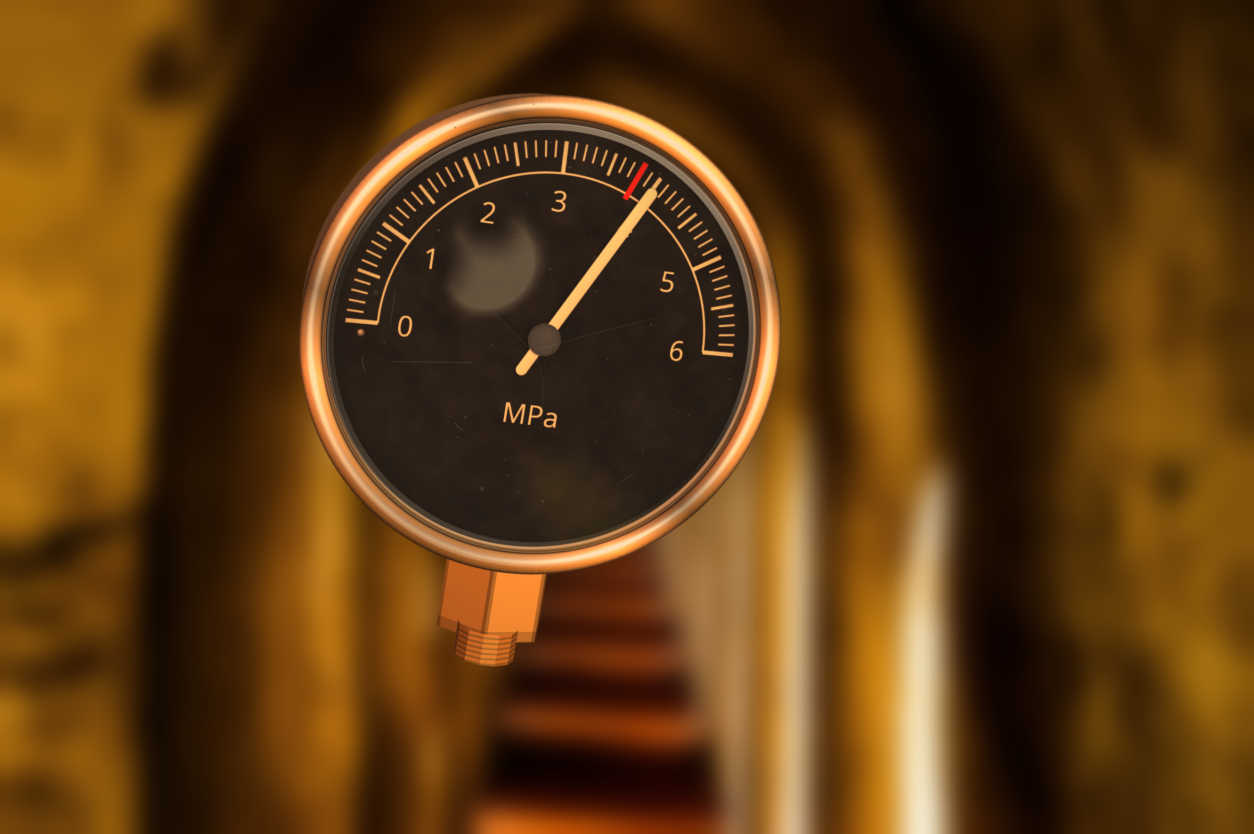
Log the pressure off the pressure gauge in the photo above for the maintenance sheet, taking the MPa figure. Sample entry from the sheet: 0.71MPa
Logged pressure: 4MPa
